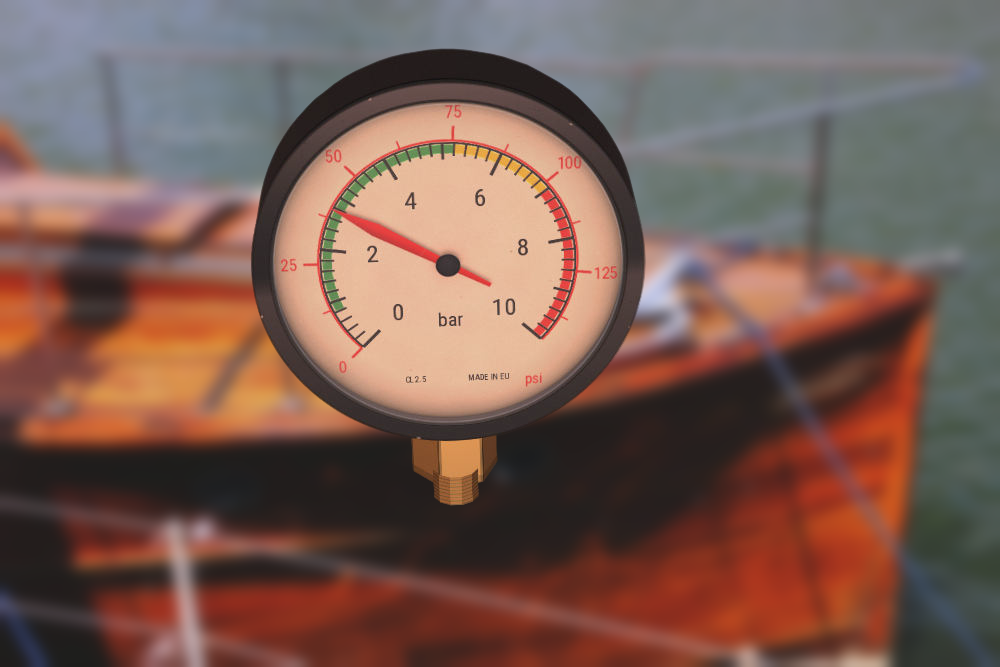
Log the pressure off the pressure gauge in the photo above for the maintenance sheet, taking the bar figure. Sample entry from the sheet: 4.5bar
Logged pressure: 2.8bar
